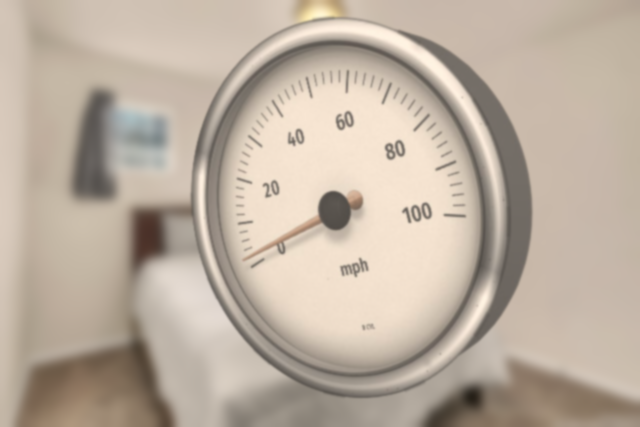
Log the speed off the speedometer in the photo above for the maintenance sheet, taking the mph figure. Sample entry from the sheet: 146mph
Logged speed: 2mph
